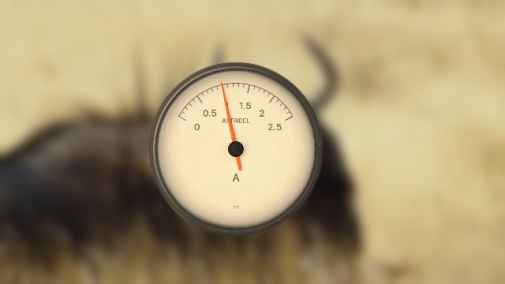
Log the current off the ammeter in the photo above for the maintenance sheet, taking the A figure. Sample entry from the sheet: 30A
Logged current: 1A
